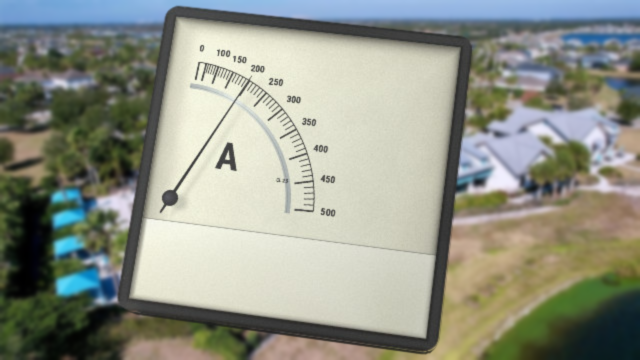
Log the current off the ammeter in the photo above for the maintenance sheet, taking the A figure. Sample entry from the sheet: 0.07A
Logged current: 200A
